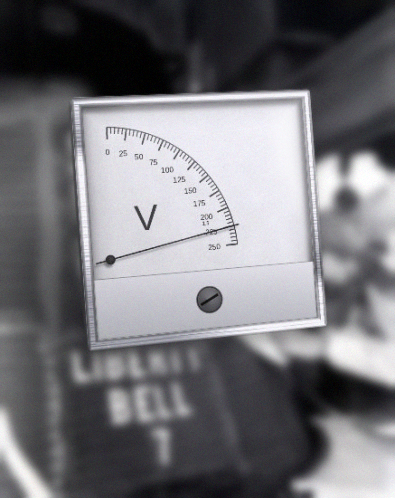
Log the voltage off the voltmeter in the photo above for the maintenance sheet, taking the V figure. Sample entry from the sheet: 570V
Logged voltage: 225V
